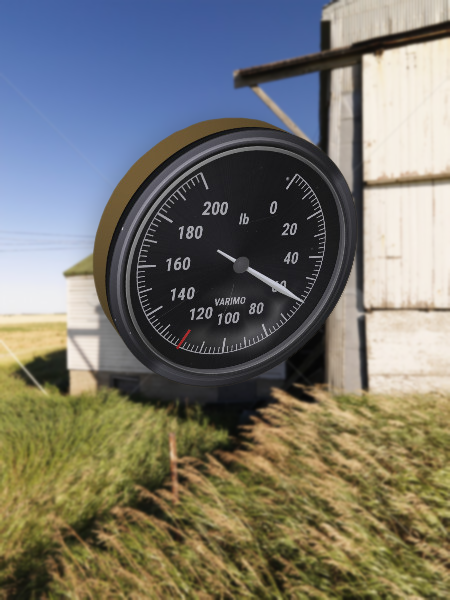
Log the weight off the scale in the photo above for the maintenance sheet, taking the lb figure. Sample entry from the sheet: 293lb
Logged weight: 60lb
